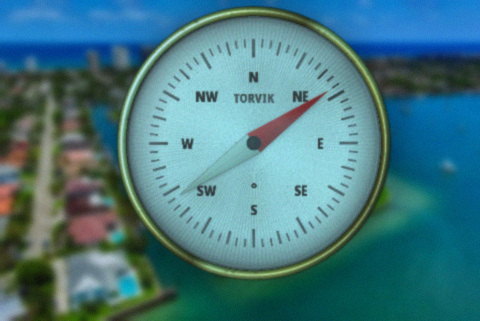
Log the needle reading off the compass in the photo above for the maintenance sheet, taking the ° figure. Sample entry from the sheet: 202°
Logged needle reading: 55°
